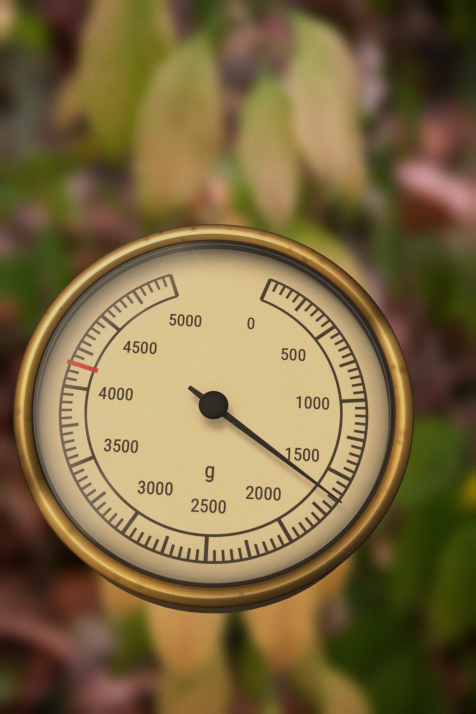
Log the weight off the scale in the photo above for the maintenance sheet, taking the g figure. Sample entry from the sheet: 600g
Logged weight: 1650g
